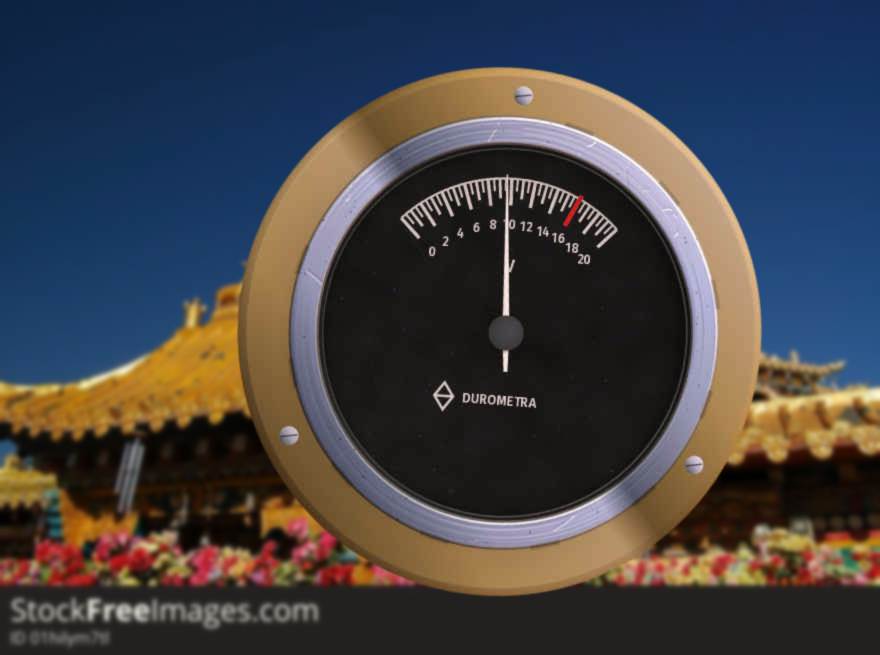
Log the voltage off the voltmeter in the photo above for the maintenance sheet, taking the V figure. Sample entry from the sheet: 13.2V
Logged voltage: 9.5V
